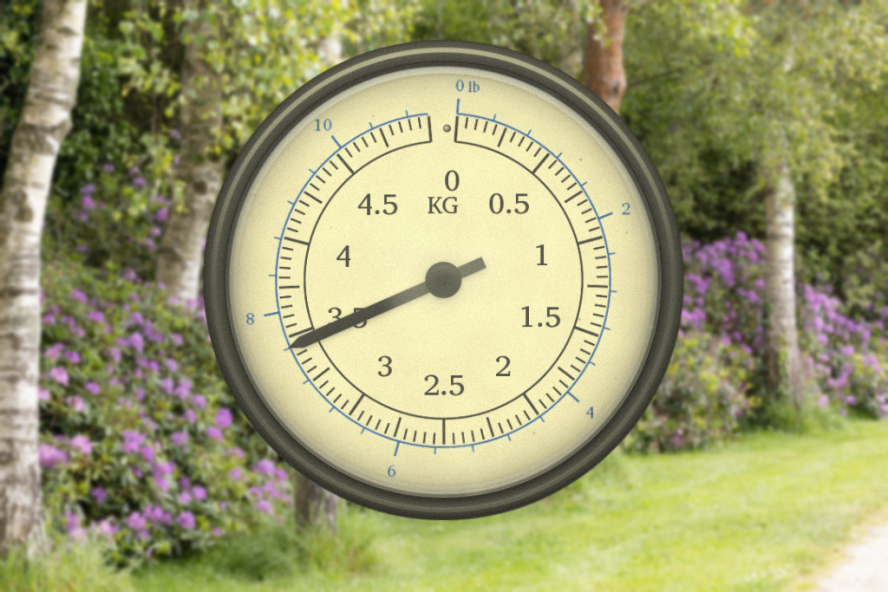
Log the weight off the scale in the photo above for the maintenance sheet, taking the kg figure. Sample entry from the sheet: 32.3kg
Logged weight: 3.45kg
